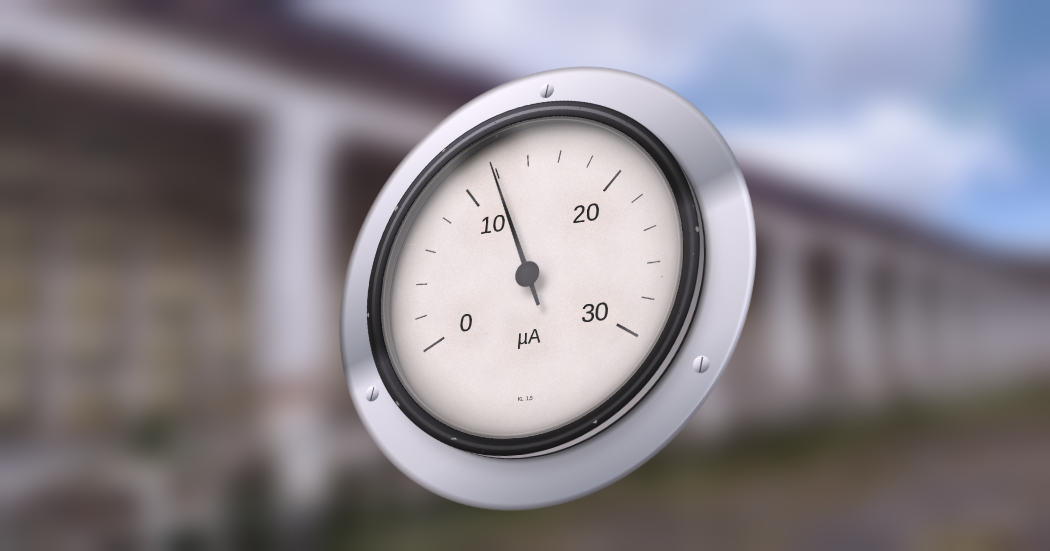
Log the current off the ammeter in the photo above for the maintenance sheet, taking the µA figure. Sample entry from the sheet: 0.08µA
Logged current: 12µA
